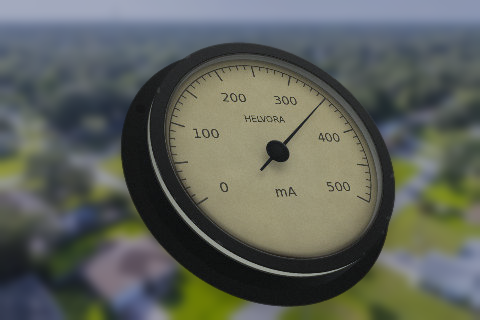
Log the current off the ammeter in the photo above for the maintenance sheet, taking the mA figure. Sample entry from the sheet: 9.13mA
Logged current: 350mA
